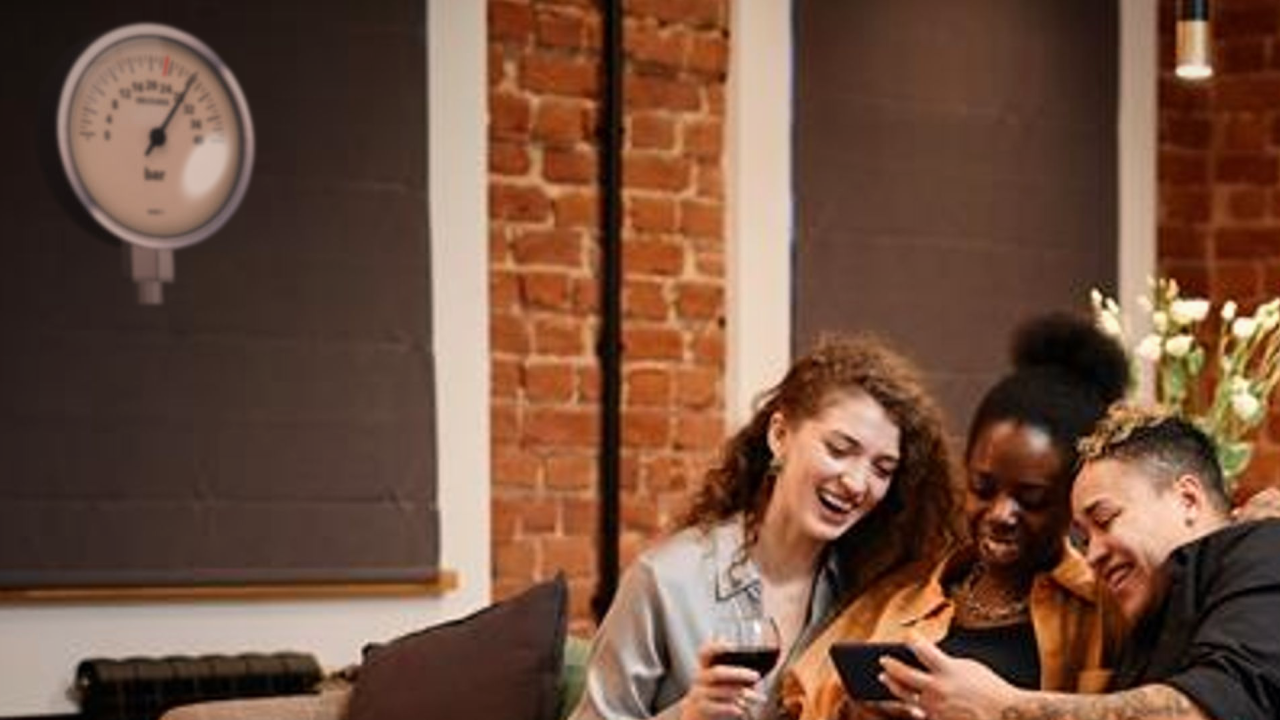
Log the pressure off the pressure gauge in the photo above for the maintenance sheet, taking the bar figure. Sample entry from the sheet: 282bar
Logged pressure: 28bar
